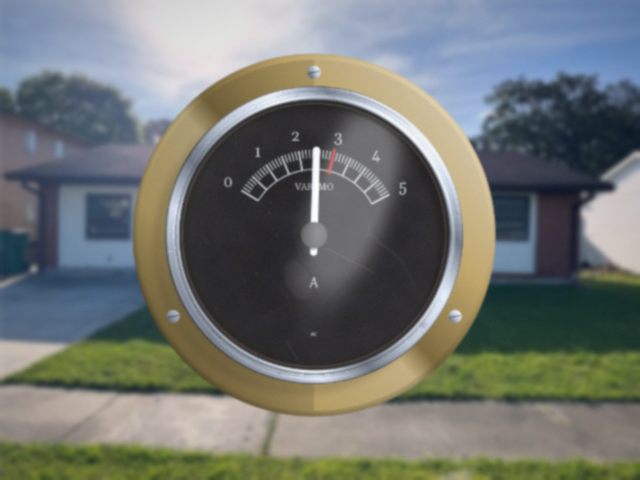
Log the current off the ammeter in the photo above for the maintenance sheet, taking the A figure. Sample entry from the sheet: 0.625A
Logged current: 2.5A
